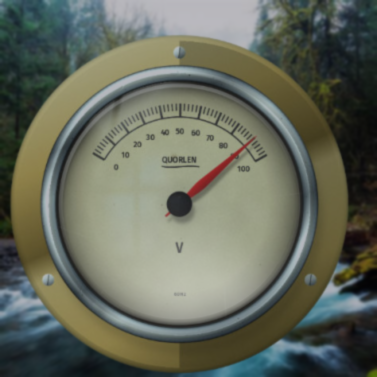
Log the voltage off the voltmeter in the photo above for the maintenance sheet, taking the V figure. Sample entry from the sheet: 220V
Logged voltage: 90V
